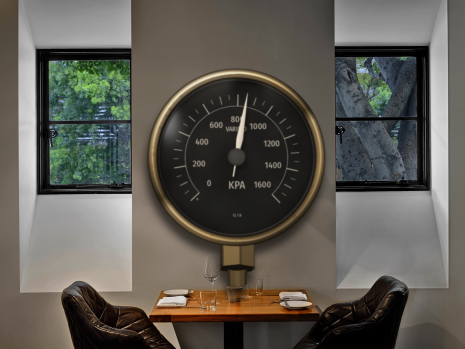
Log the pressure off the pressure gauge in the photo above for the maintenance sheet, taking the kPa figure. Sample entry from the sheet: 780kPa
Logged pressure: 850kPa
